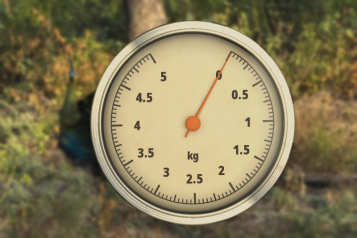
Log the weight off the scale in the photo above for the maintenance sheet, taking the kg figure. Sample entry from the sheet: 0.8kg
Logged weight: 0kg
